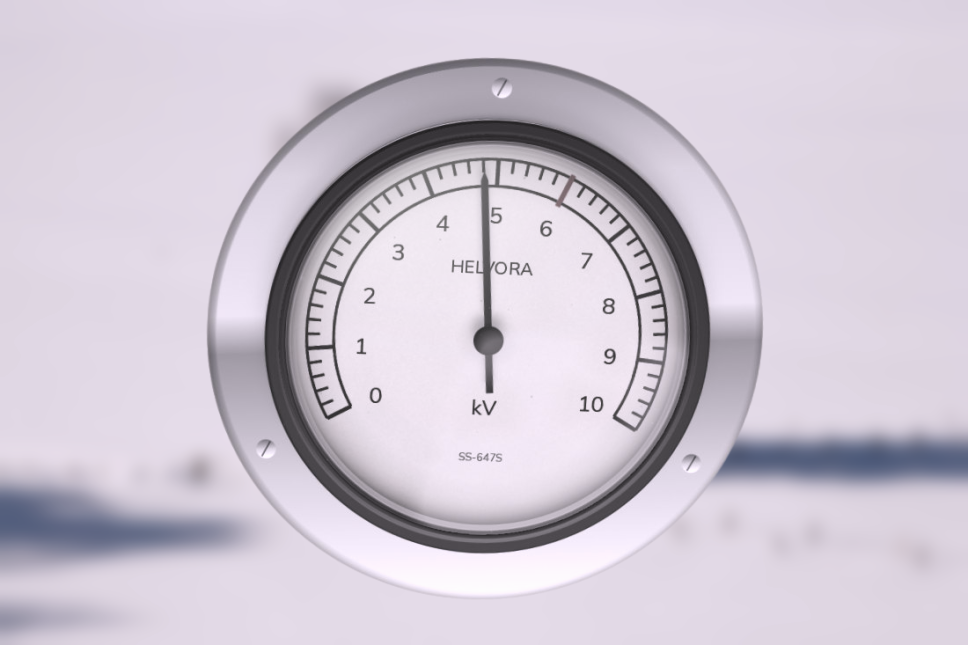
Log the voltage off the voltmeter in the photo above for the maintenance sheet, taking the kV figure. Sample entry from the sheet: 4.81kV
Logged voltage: 4.8kV
